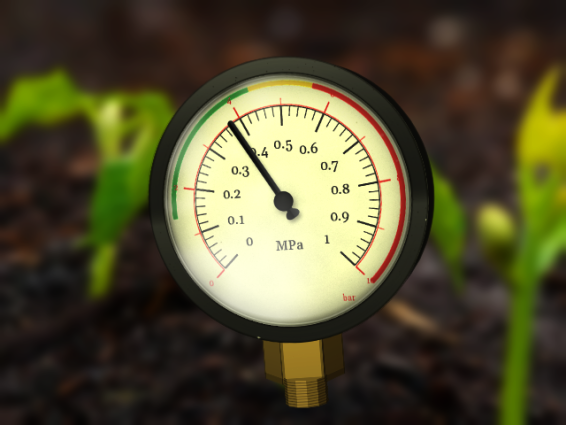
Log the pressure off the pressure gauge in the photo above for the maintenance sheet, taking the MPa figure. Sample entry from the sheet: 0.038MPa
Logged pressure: 0.38MPa
